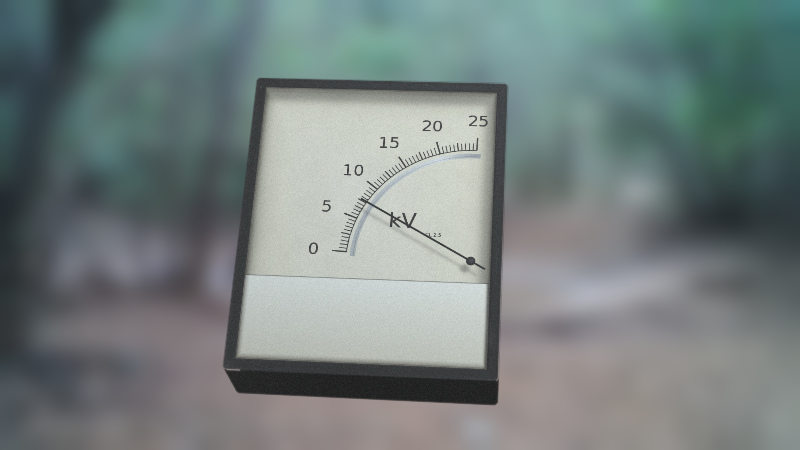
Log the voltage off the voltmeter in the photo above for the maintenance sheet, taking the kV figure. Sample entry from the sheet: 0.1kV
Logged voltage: 7.5kV
